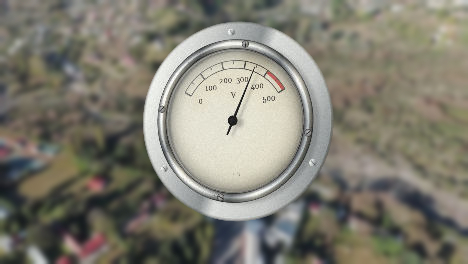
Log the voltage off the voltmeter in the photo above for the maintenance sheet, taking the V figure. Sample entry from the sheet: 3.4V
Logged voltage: 350V
